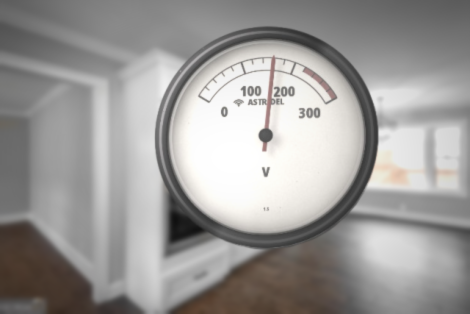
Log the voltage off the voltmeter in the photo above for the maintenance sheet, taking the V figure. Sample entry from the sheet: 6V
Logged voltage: 160V
